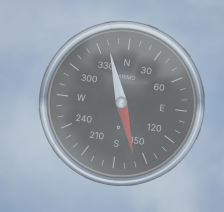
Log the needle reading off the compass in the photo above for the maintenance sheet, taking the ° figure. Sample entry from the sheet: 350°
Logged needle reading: 160°
